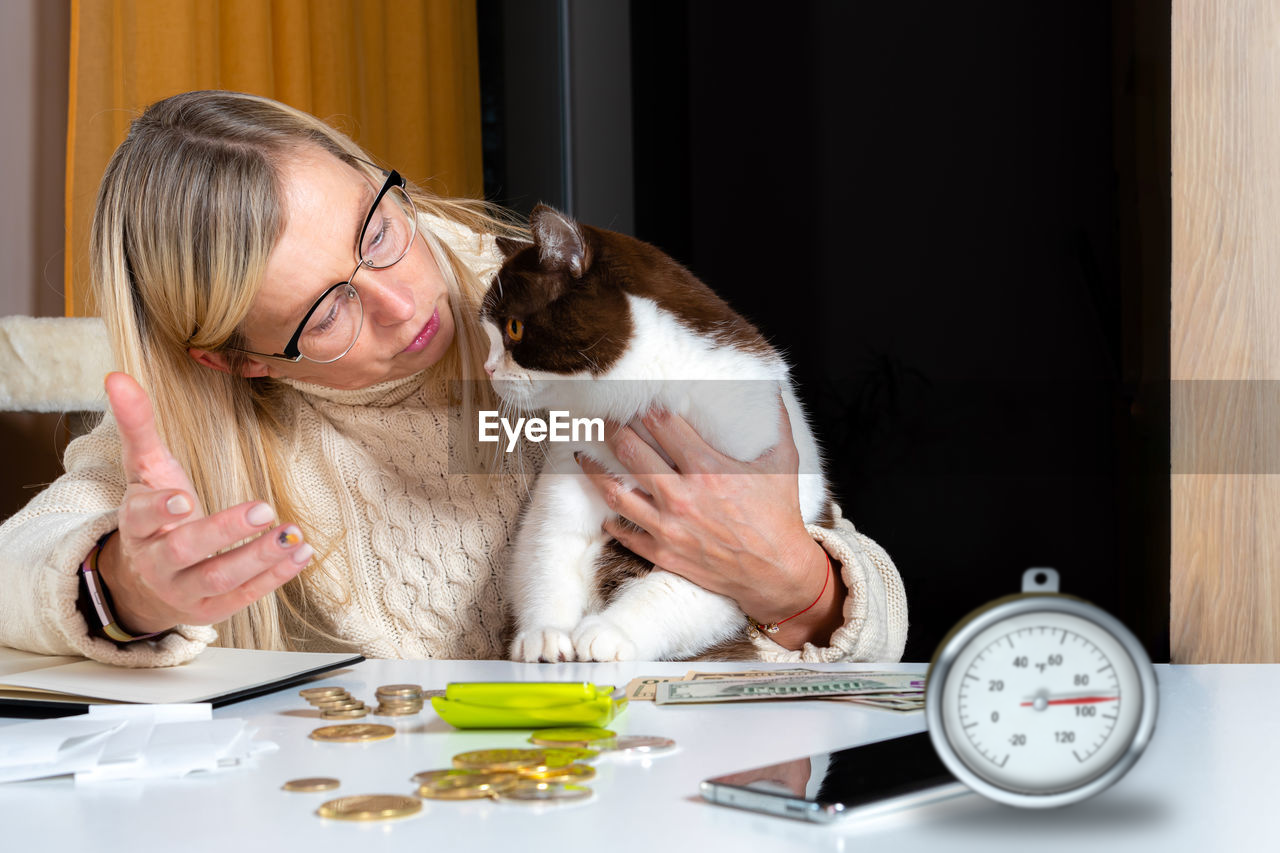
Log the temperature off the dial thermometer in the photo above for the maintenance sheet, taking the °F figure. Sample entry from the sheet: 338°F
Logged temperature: 92°F
